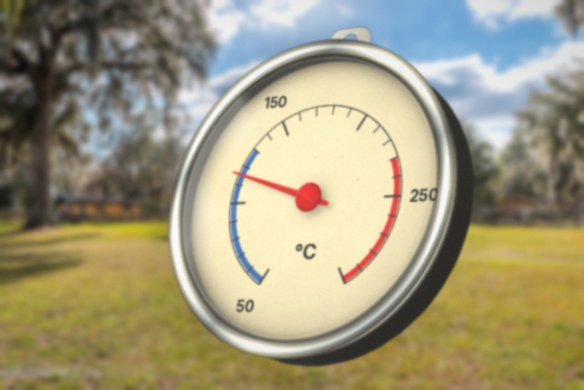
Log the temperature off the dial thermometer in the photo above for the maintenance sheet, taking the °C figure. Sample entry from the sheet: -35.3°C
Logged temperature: 115°C
